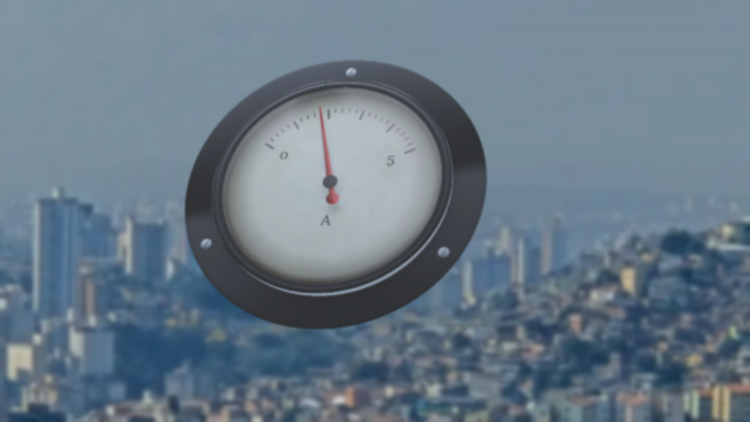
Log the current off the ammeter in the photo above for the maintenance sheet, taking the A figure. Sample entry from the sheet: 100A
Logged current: 1.8A
